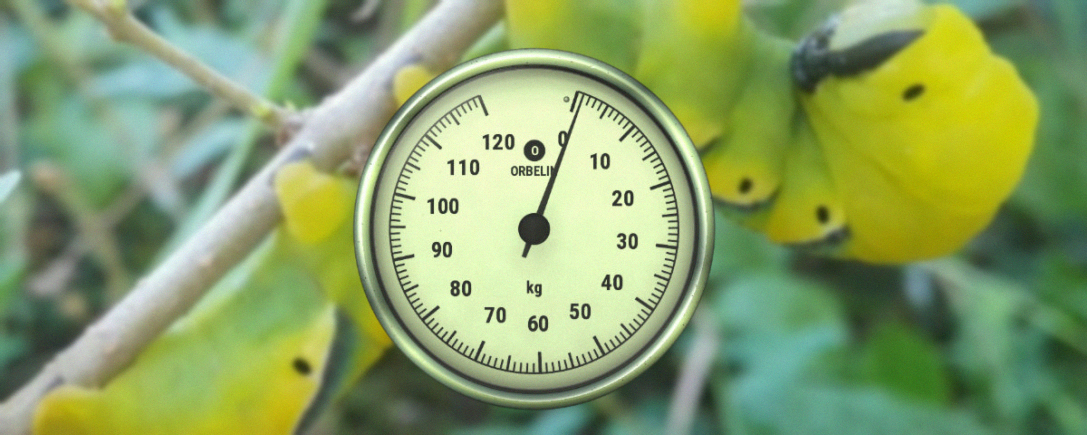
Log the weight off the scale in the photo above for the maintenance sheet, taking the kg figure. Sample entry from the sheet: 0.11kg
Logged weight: 1kg
